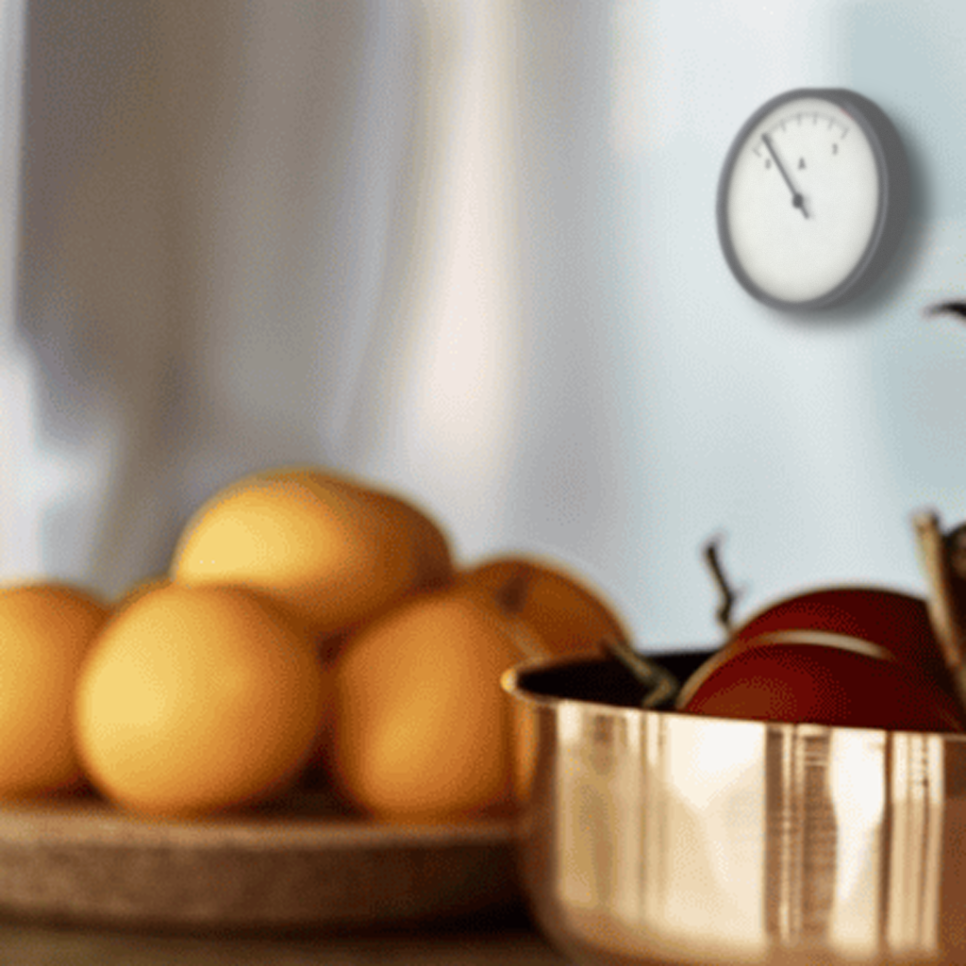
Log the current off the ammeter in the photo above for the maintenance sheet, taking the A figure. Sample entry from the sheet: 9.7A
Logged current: 0.5A
